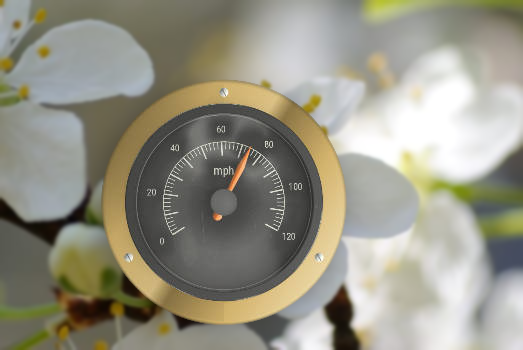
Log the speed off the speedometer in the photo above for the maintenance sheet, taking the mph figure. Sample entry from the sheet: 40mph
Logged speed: 74mph
